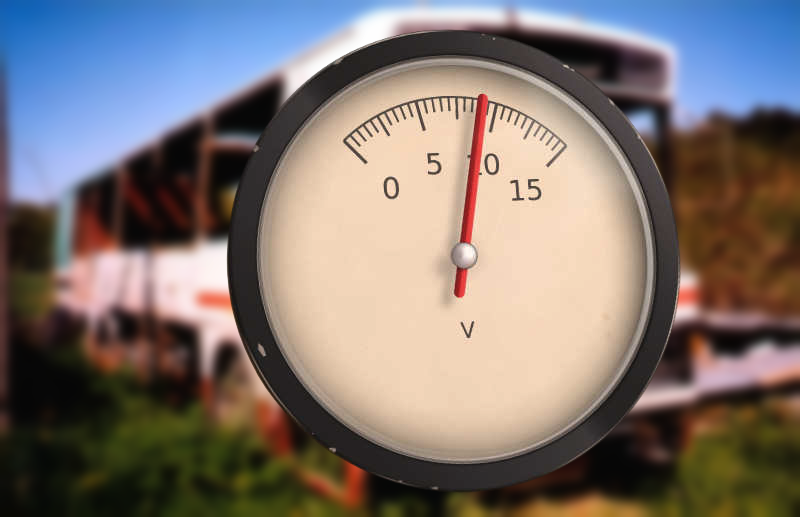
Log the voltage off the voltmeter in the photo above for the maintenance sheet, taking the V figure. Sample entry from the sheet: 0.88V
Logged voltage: 9V
